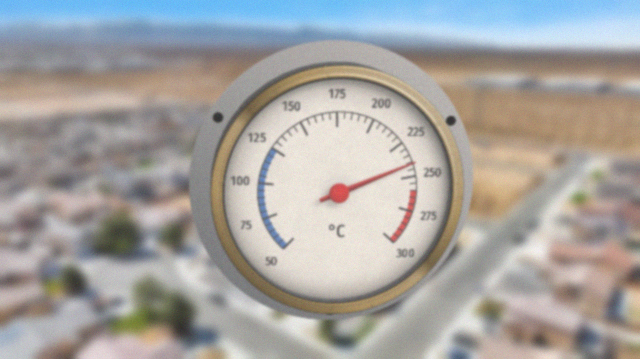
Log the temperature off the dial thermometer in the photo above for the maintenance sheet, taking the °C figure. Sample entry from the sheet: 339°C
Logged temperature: 240°C
